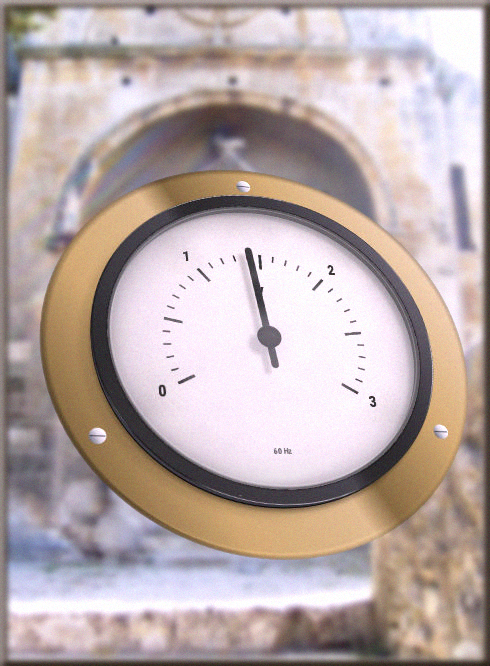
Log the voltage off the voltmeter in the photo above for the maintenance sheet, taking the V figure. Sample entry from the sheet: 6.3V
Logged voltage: 1.4V
